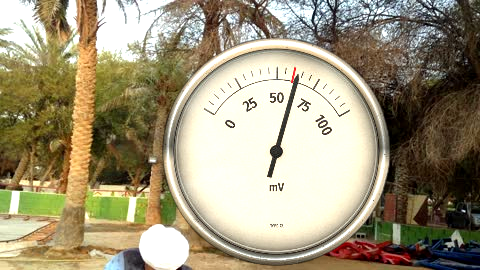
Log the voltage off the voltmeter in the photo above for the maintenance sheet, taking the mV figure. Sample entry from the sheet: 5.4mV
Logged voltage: 62.5mV
